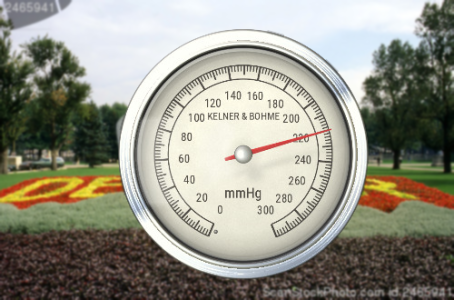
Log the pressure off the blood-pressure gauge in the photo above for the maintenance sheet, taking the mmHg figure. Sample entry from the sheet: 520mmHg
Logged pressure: 220mmHg
